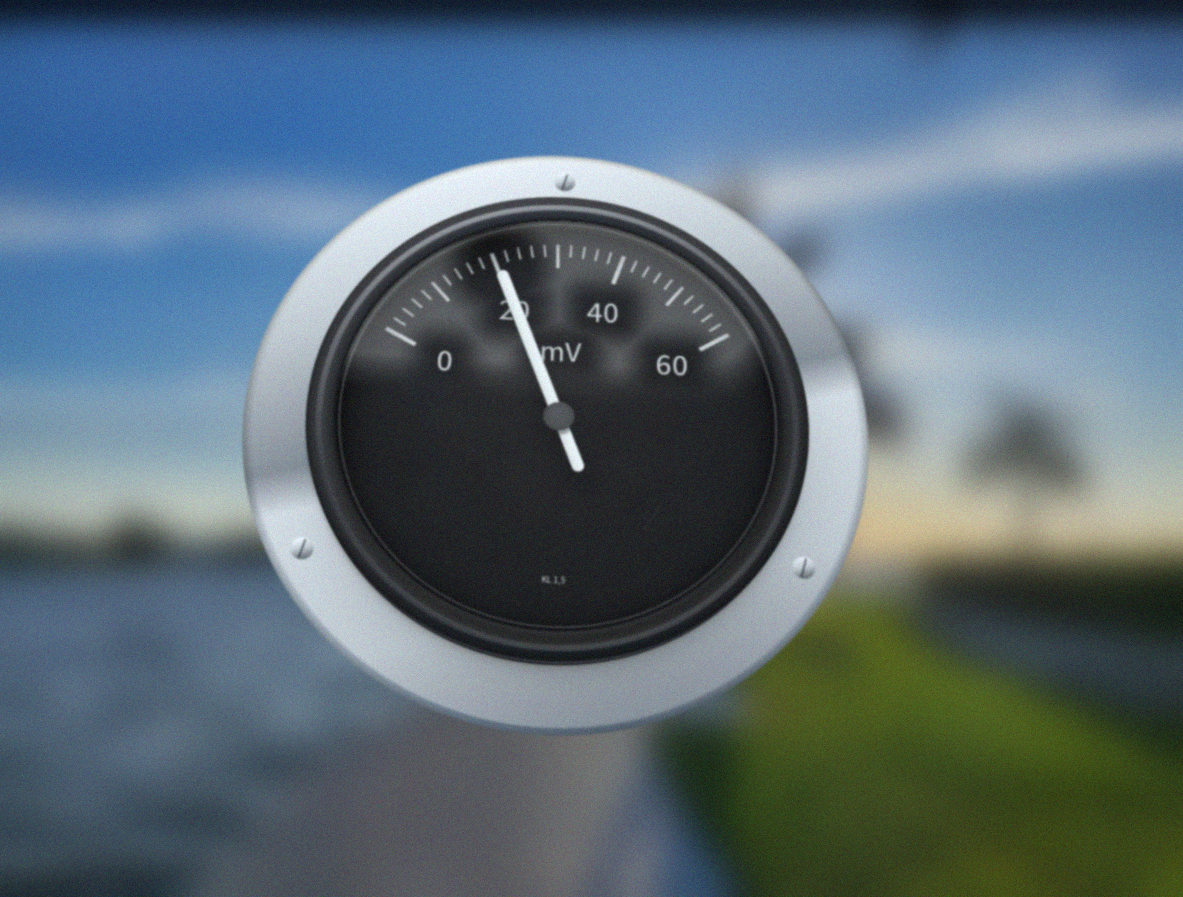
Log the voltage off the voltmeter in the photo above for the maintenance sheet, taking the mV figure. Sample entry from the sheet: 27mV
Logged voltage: 20mV
